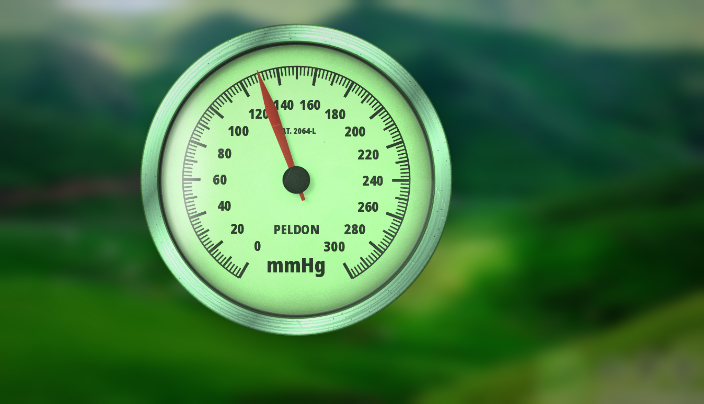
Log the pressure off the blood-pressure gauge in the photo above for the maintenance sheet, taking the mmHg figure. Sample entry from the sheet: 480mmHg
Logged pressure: 130mmHg
